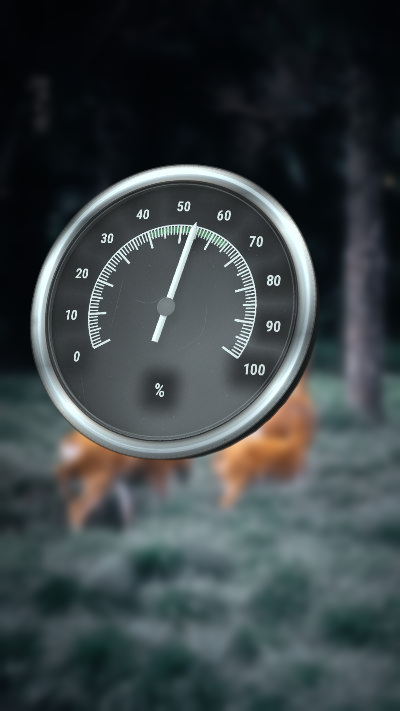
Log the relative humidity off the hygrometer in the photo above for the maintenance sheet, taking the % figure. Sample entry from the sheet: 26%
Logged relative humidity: 55%
